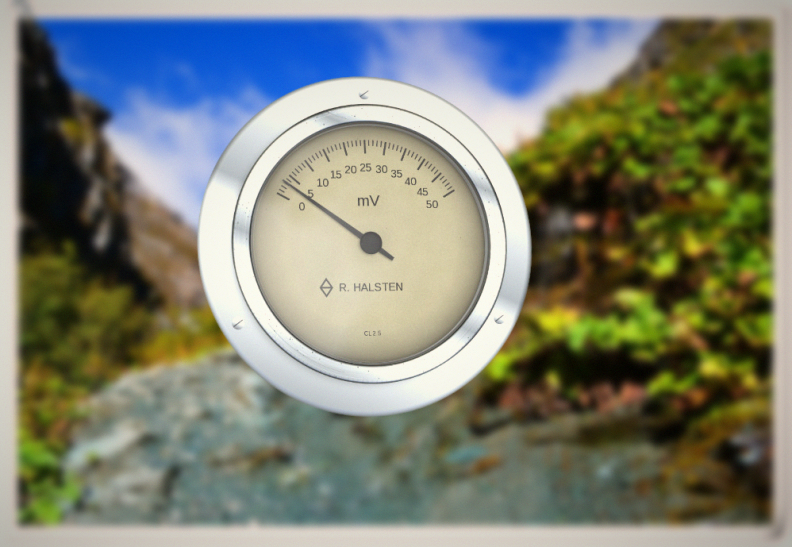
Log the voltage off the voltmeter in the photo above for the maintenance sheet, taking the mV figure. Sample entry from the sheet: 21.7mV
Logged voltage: 3mV
